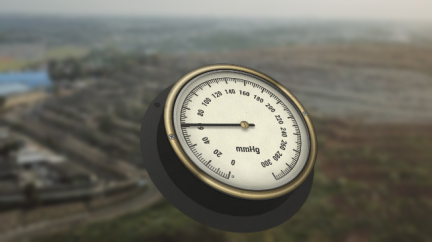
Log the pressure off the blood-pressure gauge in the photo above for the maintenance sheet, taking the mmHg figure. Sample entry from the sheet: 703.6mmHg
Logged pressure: 60mmHg
